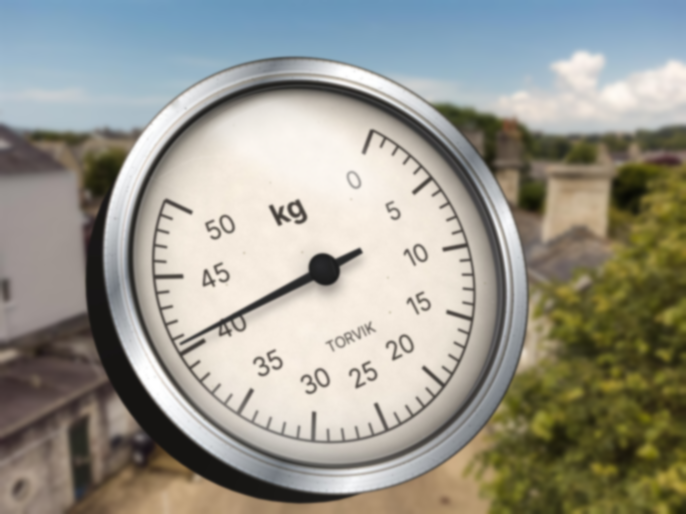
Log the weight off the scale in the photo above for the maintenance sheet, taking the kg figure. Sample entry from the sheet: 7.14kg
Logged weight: 40.5kg
